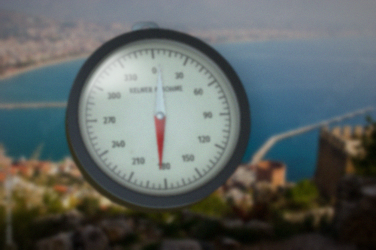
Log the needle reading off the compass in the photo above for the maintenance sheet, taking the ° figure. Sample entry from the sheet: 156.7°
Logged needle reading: 185°
